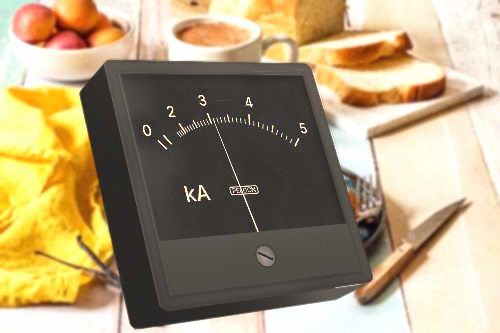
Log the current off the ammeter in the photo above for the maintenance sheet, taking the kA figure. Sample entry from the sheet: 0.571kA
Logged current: 3kA
